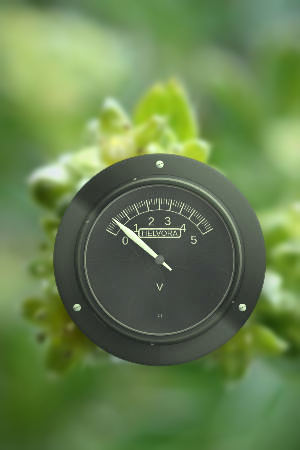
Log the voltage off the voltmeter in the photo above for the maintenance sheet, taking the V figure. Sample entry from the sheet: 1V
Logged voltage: 0.5V
